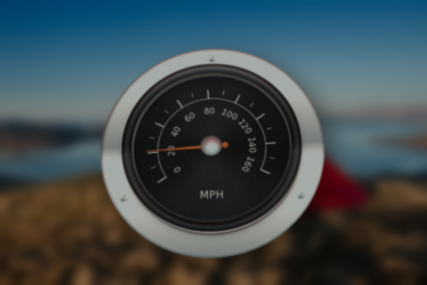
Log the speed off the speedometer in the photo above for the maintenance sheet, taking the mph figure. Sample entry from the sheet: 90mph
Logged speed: 20mph
